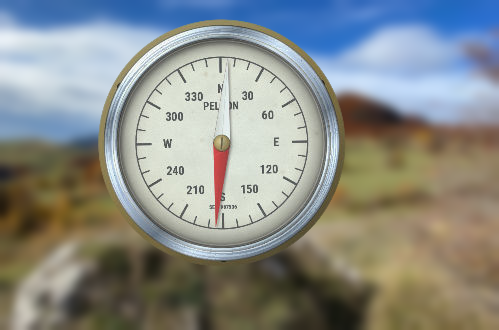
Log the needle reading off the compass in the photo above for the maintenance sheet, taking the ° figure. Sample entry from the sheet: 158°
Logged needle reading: 185°
